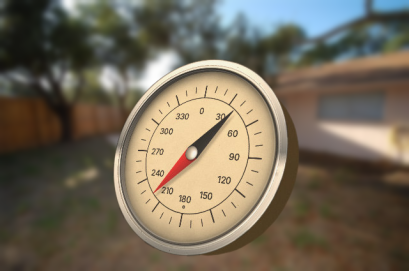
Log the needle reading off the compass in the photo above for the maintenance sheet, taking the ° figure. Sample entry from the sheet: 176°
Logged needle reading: 220°
